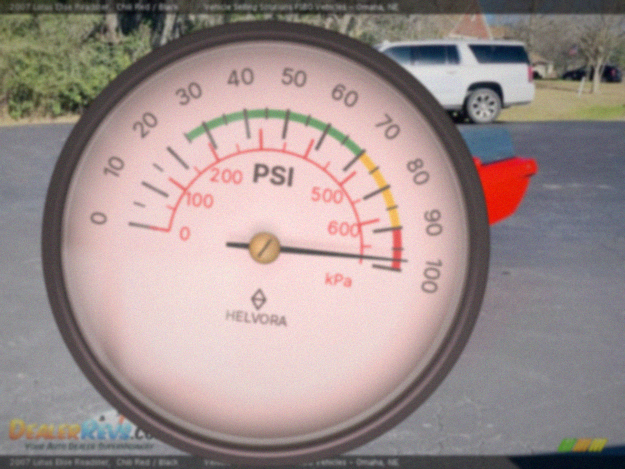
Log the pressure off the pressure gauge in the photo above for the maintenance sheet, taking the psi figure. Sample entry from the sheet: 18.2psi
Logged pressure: 97.5psi
